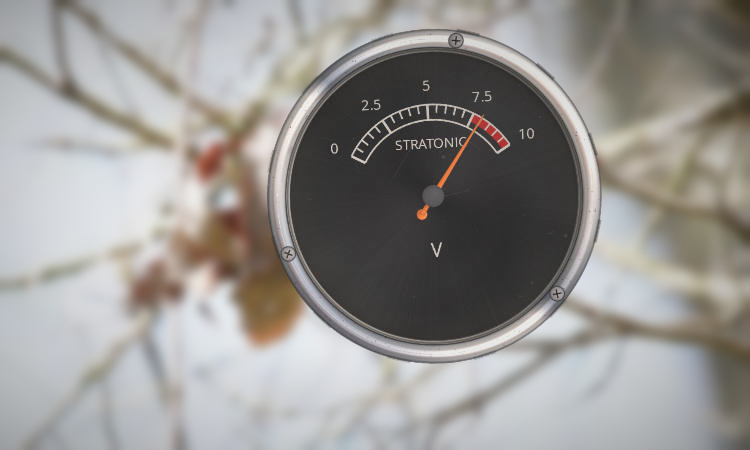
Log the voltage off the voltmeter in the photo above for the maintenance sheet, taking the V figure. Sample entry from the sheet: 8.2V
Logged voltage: 8V
